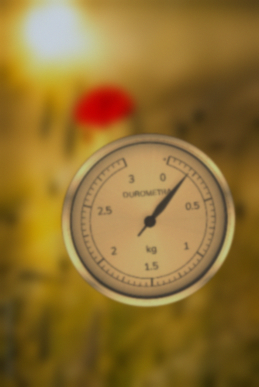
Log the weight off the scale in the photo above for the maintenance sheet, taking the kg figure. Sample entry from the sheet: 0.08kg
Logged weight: 0.2kg
